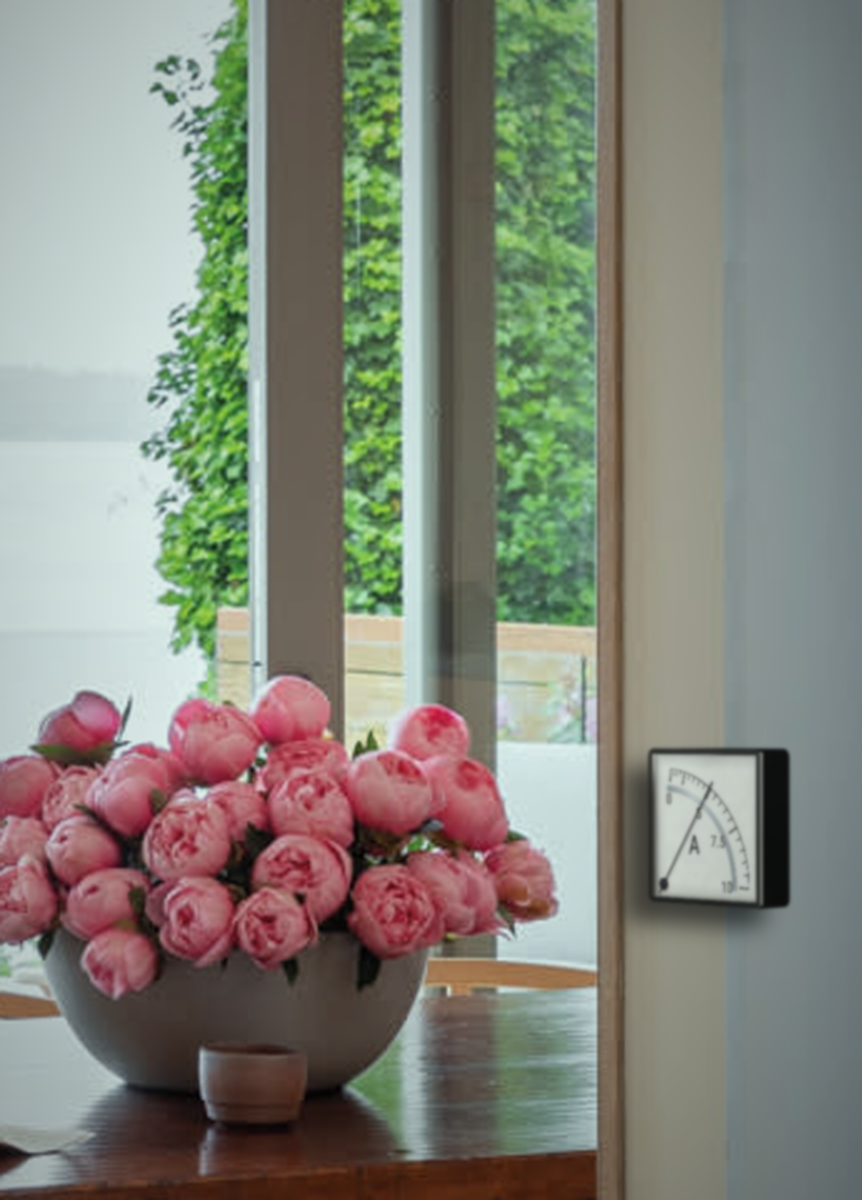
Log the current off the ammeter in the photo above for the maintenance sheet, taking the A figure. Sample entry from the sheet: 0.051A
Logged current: 5A
